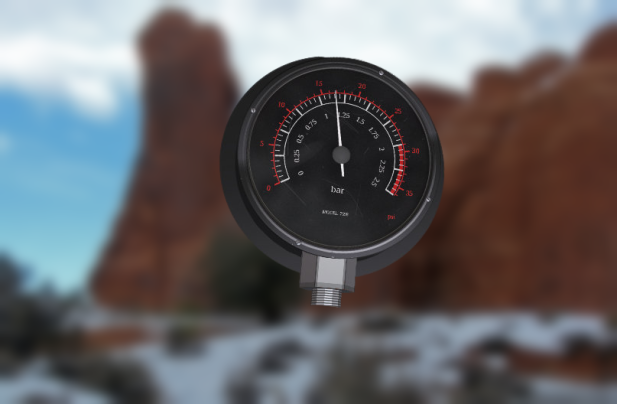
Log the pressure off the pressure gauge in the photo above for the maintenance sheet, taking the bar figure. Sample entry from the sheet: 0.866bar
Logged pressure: 1.15bar
